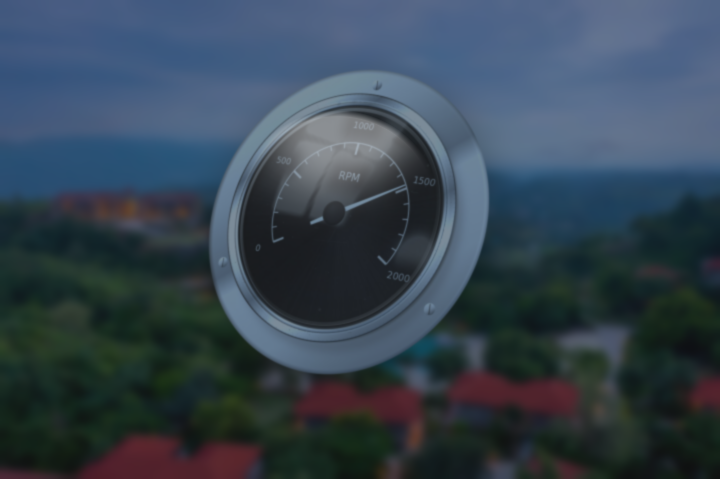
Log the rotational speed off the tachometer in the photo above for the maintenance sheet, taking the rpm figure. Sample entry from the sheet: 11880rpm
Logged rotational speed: 1500rpm
